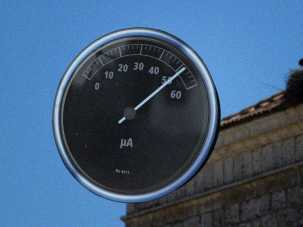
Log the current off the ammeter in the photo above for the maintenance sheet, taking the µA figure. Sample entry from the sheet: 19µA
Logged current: 52µA
